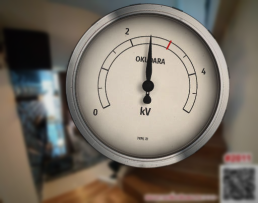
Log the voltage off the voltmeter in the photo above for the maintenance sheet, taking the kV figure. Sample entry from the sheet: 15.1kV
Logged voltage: 2.5kV
